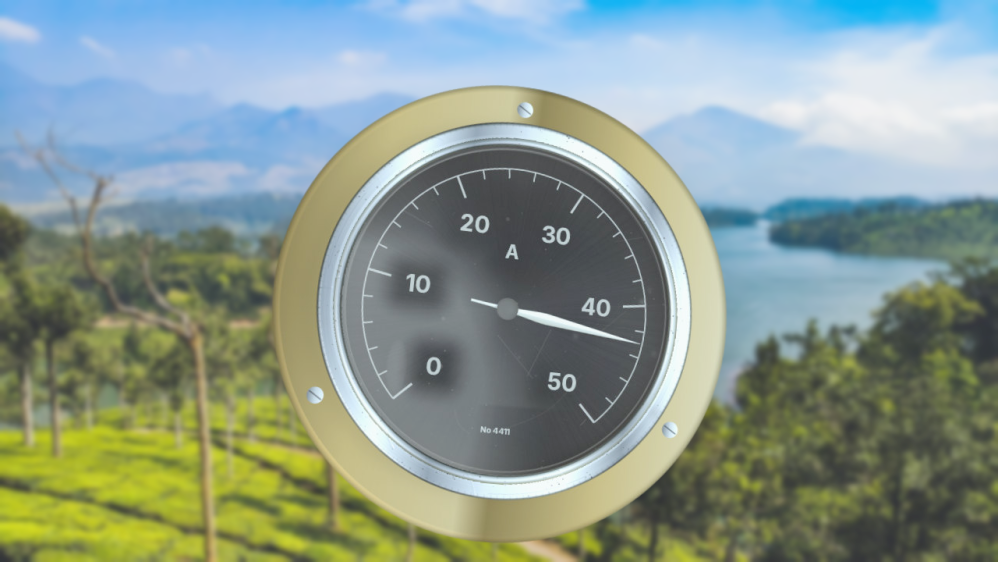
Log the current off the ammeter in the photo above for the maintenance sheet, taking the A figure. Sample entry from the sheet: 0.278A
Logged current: 43A
